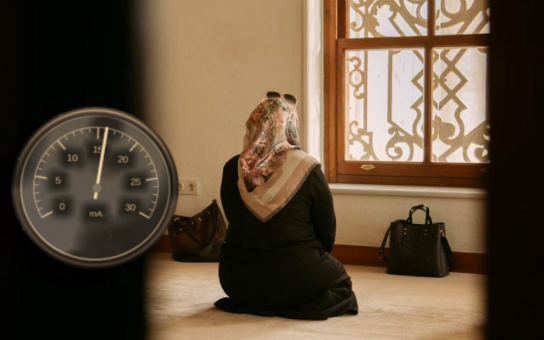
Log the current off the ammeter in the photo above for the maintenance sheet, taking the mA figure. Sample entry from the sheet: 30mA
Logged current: 16mA
